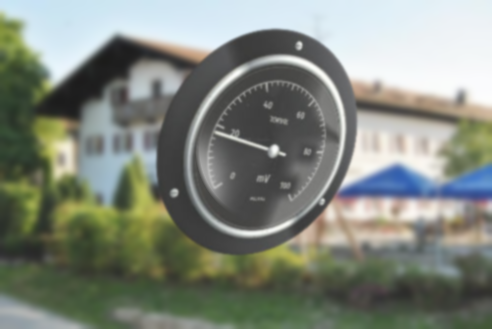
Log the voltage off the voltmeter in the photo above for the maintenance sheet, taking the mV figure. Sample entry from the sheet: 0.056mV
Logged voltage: 18mV
